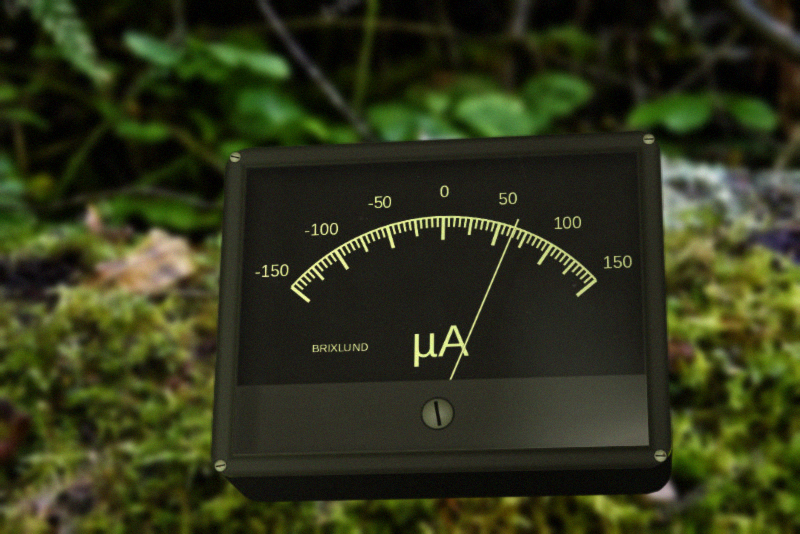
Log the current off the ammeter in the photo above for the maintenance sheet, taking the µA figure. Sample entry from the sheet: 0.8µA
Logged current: 65µA
